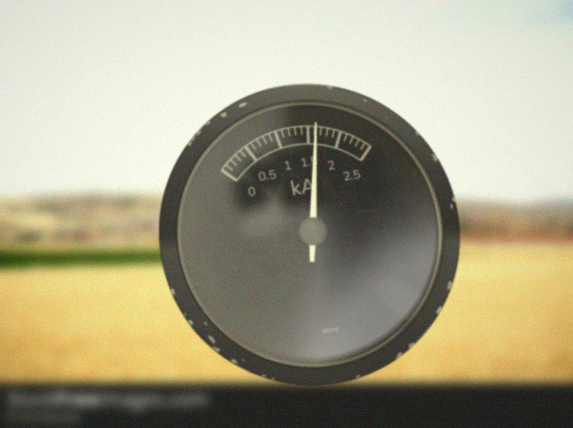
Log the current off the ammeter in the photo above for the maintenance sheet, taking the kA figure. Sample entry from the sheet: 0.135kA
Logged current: 1.6kA
